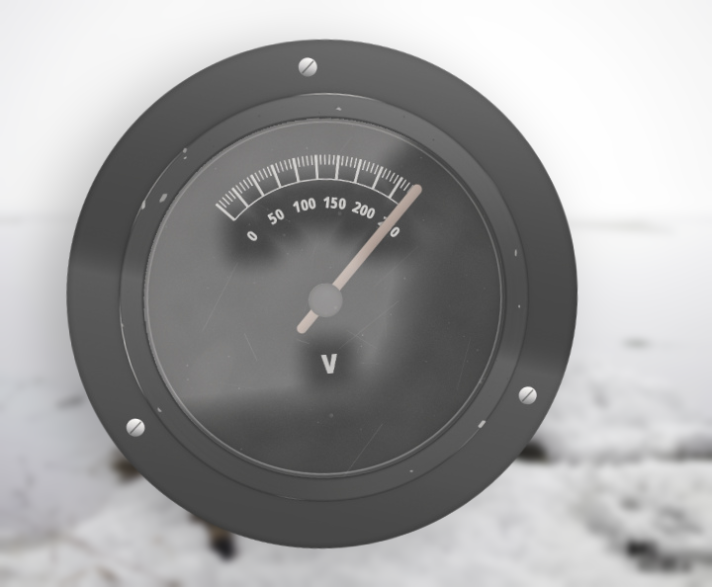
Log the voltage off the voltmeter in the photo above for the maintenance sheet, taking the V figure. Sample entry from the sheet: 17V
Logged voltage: 245V
